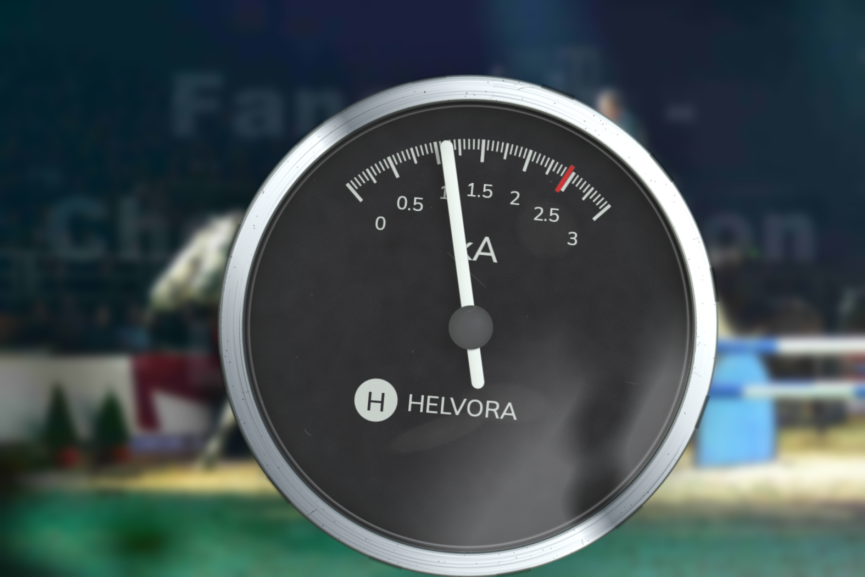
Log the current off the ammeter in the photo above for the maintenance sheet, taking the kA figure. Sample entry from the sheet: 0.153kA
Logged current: 1.1kA
